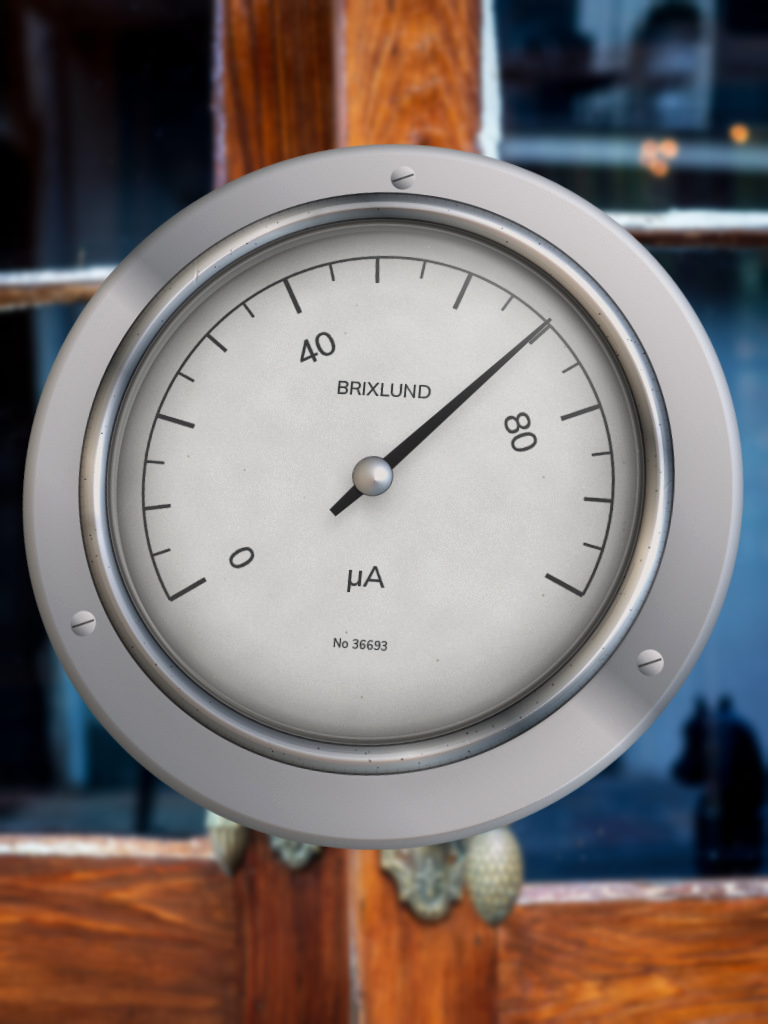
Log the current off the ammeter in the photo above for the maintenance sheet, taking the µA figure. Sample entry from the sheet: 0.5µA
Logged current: 70µA
